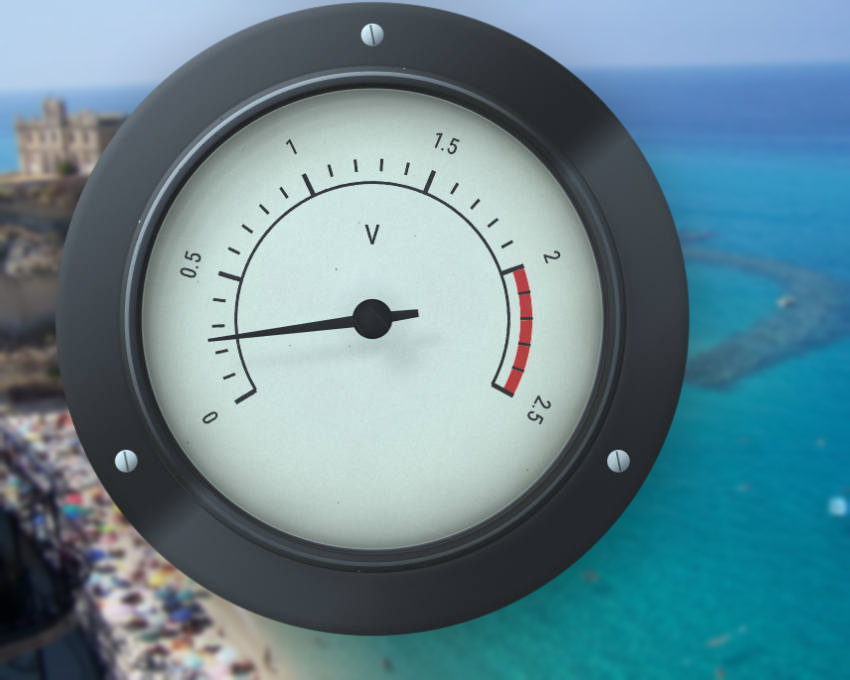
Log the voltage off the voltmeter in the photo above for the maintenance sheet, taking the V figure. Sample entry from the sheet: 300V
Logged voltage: 0.25V
